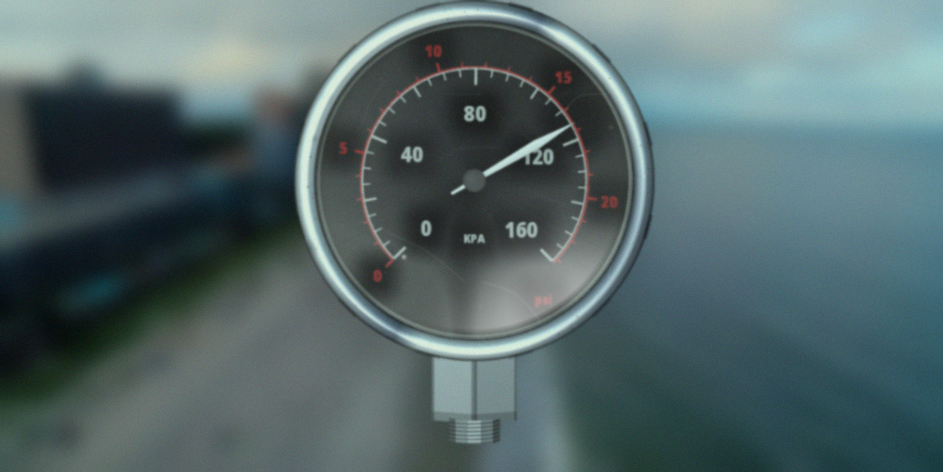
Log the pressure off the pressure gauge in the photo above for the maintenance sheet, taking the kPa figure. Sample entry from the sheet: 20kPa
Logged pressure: 115kPa
